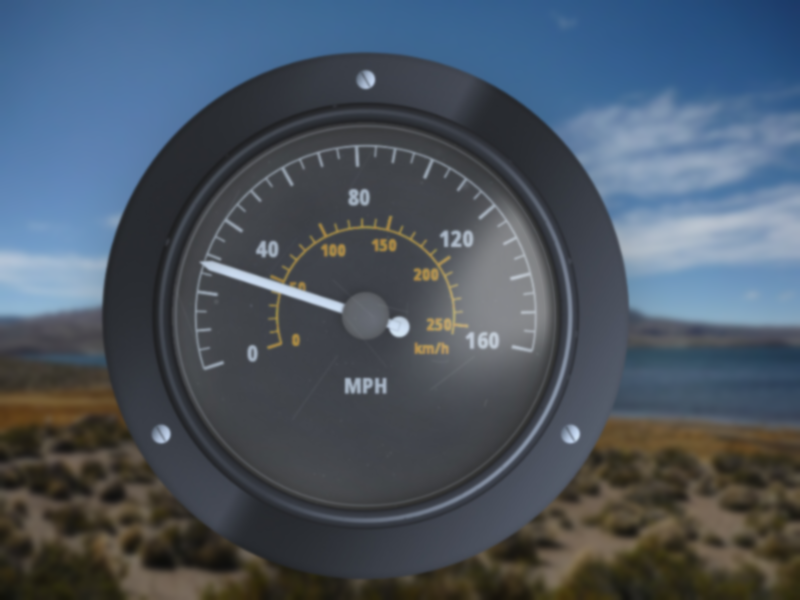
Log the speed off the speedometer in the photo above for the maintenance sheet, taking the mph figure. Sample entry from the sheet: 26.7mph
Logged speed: 27.5mph
